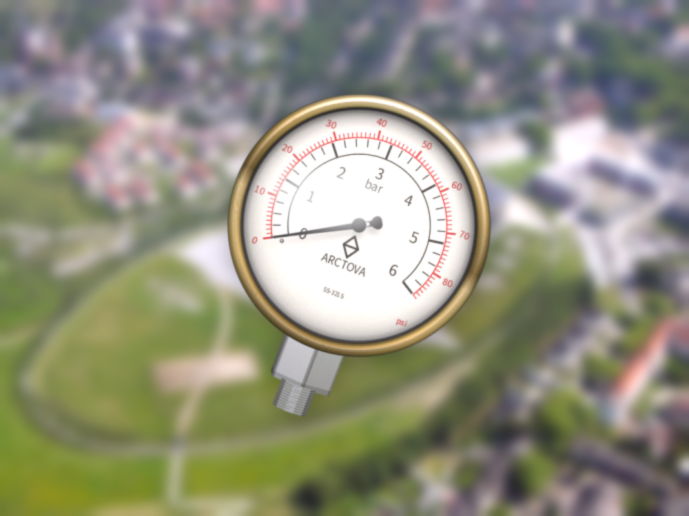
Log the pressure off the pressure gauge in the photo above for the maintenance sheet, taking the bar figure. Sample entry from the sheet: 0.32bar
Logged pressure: 0bar
